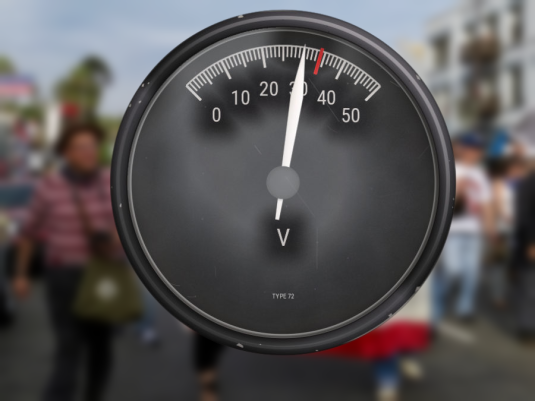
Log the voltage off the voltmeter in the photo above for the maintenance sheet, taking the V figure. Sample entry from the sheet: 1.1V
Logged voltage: 30V
